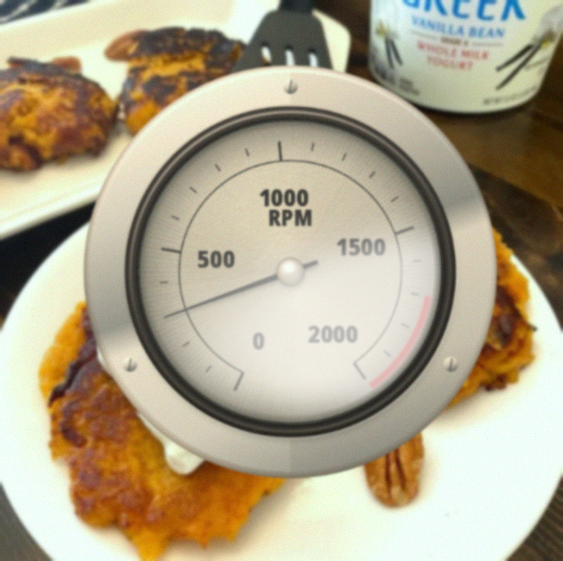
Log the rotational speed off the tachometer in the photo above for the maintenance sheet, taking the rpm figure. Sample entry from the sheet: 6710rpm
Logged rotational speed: 300rpm
